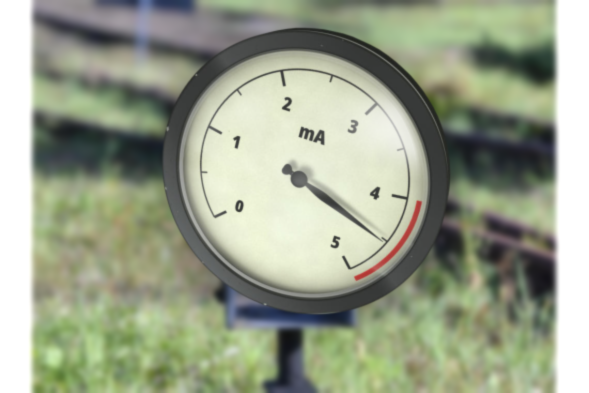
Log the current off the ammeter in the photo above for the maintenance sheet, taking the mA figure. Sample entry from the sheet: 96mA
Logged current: 4.5mA
